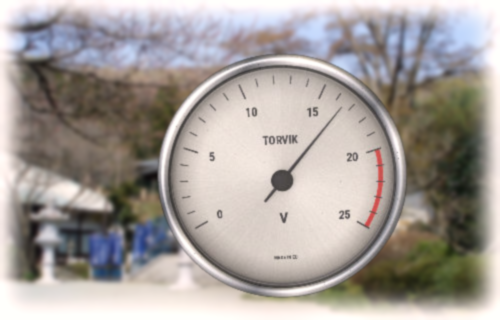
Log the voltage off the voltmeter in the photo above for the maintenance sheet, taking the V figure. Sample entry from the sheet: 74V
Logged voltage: 16.5V
